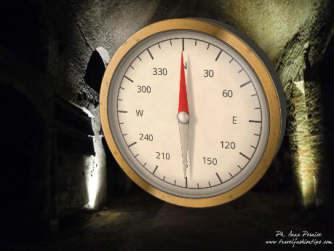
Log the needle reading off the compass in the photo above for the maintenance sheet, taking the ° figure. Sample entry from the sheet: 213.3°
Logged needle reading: 0°
